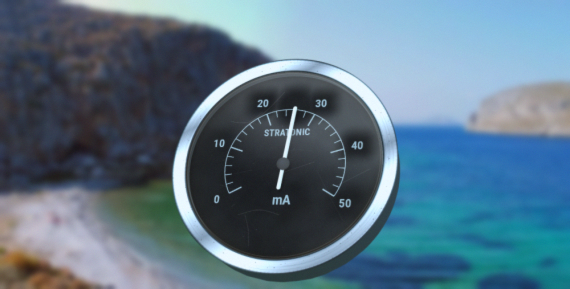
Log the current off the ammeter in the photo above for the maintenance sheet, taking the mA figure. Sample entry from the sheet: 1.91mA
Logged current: 26mA
